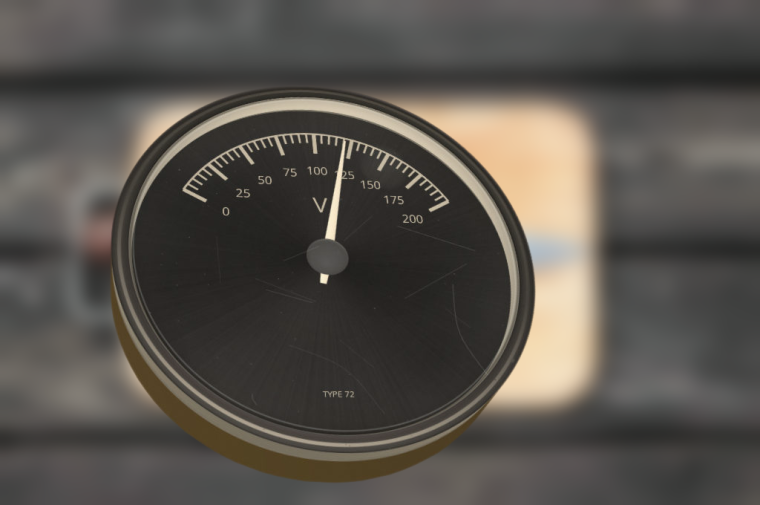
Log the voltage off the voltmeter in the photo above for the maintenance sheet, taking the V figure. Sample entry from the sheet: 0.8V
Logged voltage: 120V
